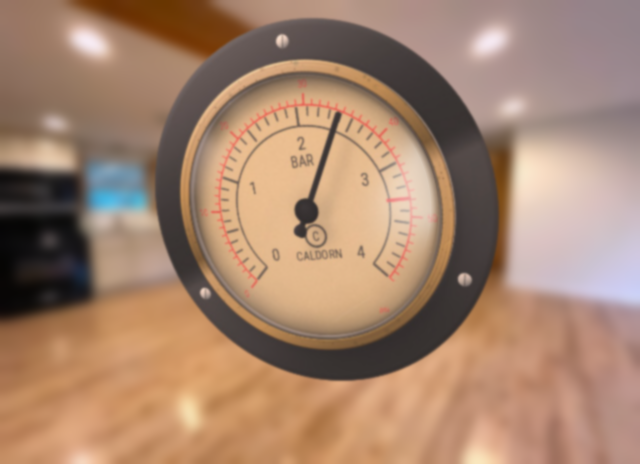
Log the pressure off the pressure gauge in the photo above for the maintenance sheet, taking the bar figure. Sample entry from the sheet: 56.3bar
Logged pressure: 2.4bar
